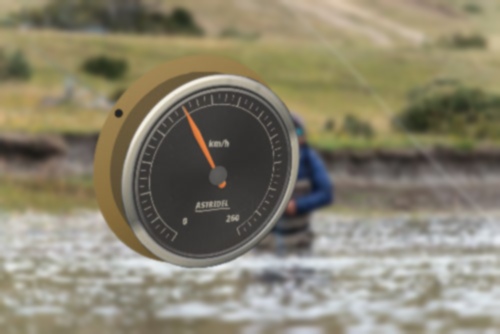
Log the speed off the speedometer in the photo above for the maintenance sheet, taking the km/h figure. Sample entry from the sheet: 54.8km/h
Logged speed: 100km/h
